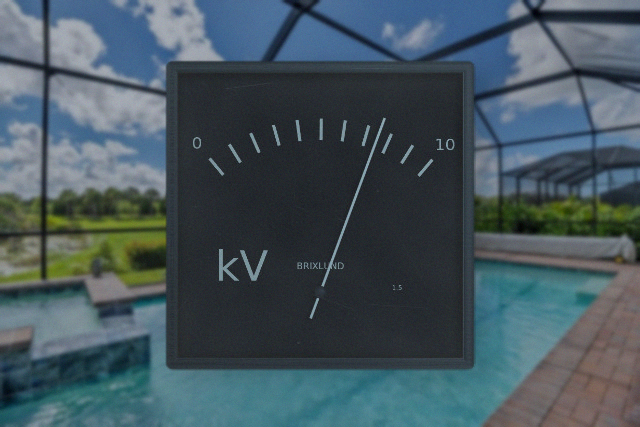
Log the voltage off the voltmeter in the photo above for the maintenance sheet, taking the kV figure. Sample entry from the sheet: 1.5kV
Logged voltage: 7.5kV
